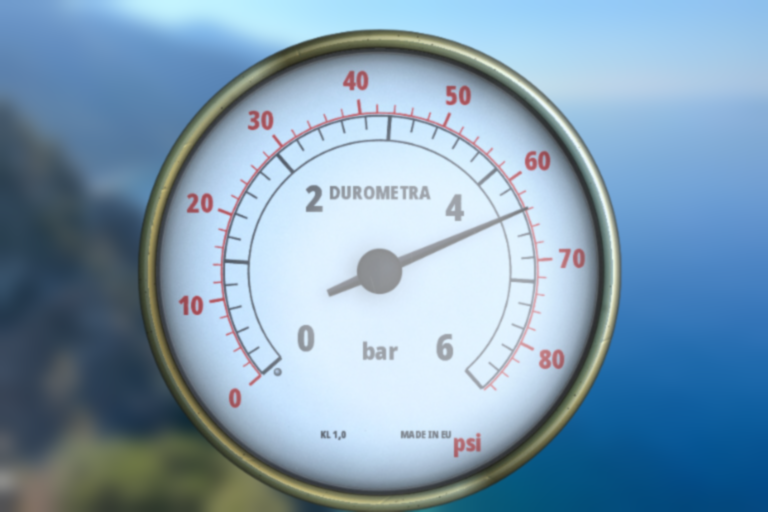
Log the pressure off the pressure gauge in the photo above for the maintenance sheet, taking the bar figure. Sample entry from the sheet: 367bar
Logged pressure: 4.4bar
